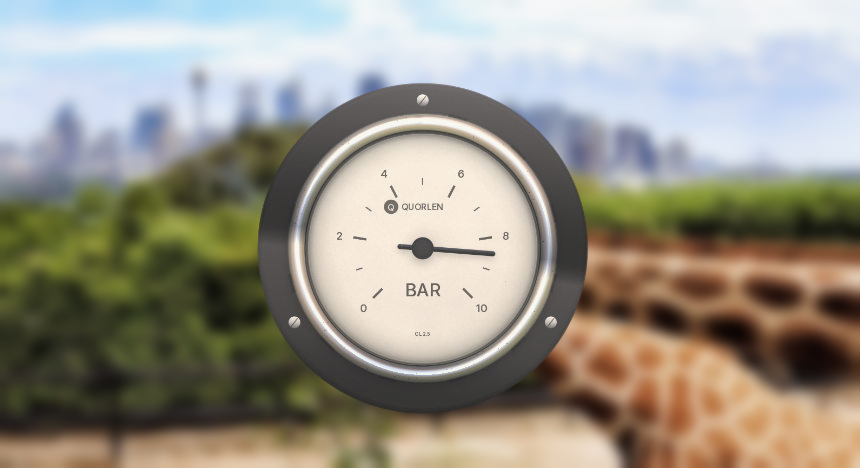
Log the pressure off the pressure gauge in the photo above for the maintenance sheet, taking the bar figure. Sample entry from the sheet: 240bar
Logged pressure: 8.5bar
